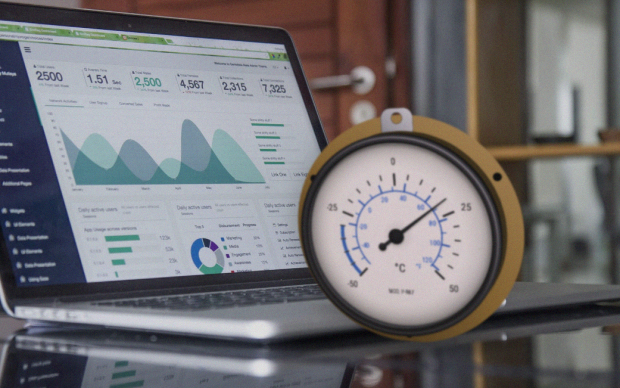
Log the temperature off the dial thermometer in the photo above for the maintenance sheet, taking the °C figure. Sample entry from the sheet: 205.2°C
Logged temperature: 20°C
